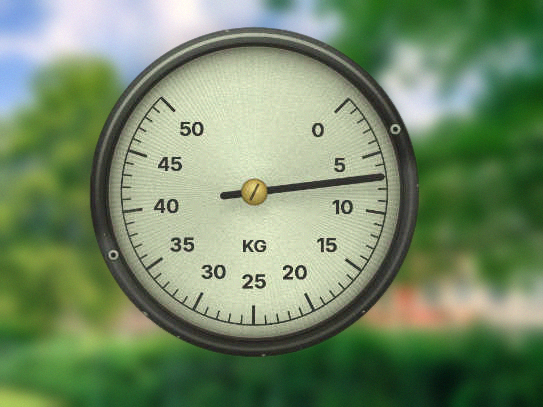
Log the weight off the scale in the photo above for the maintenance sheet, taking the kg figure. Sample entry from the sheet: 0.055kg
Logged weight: 7kg
